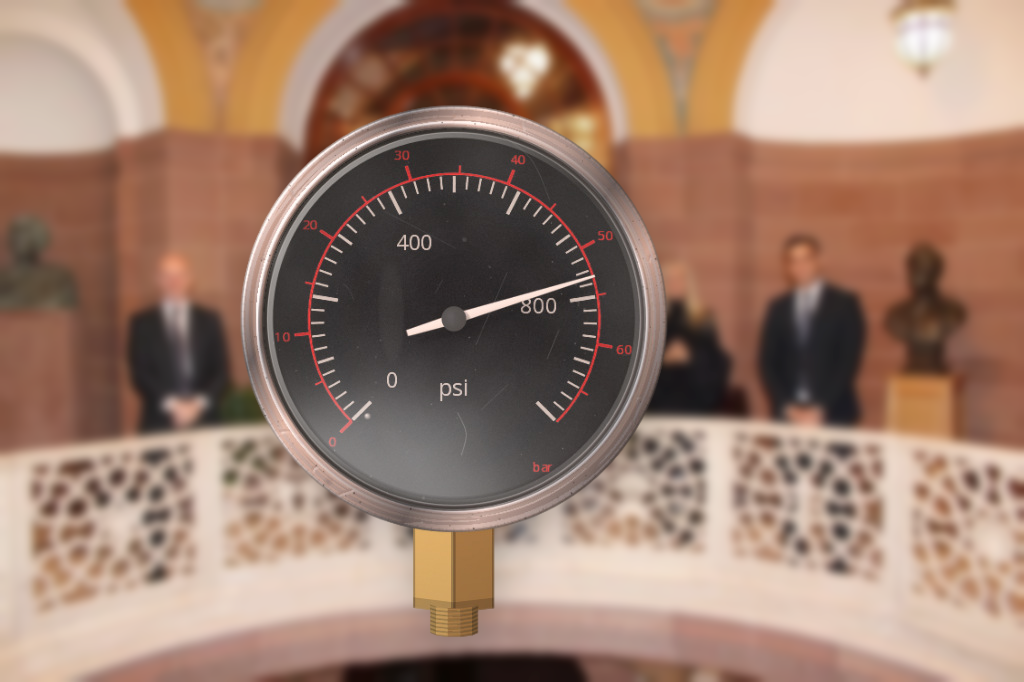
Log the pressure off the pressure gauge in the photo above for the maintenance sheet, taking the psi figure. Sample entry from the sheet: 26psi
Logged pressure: 770psi
